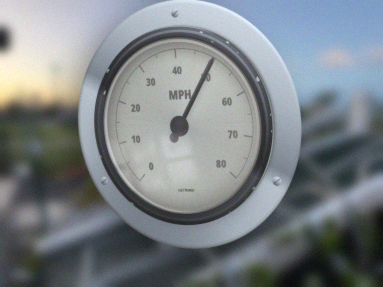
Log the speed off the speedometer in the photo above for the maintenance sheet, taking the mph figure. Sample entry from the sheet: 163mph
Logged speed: 50mph
